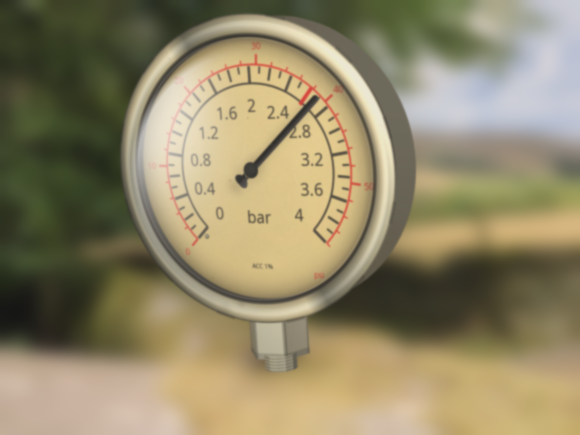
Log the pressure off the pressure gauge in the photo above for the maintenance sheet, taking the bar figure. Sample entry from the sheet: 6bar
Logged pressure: 2.7bar
